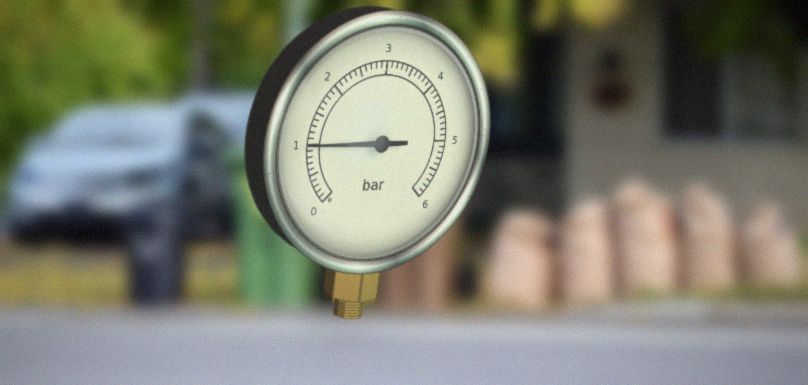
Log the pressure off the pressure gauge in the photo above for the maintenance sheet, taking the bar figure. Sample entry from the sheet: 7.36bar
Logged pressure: 1bar
